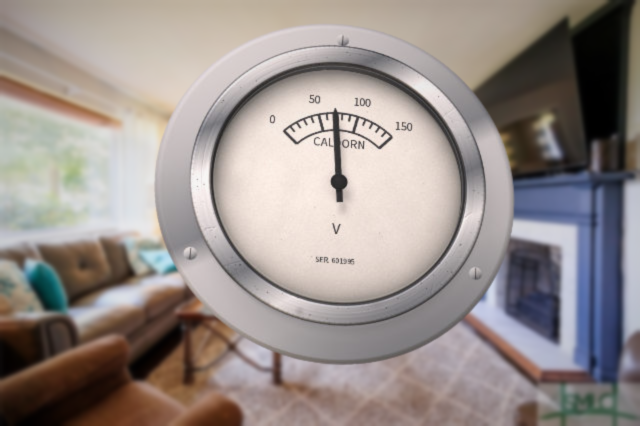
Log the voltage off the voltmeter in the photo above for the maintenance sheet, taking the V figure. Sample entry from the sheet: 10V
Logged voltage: 70V
